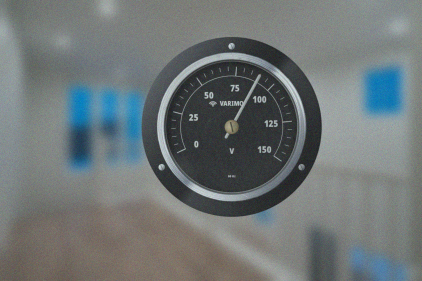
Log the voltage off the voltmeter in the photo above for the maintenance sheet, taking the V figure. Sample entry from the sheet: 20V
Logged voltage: 90V
